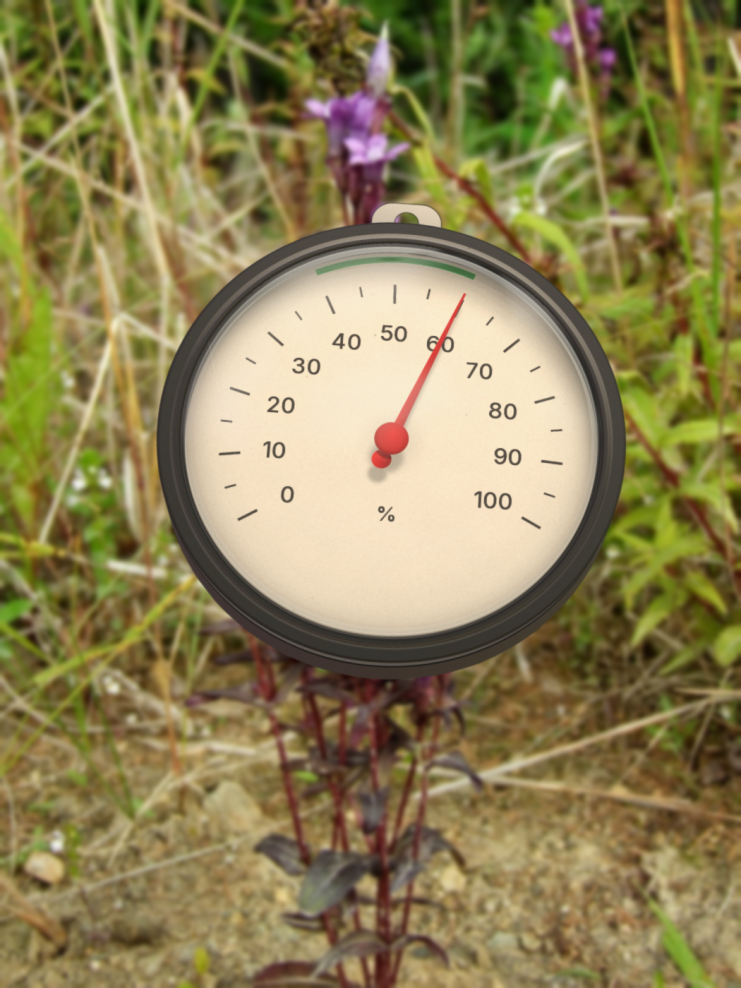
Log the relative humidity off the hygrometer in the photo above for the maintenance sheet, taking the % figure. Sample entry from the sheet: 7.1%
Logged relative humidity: 60%
